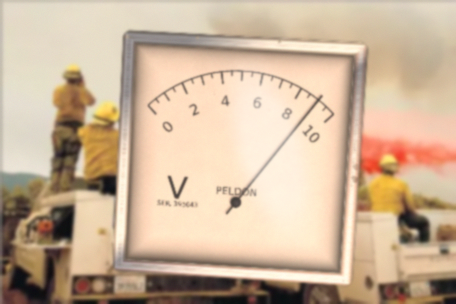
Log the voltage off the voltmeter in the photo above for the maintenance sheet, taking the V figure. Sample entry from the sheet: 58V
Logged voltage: 9V
